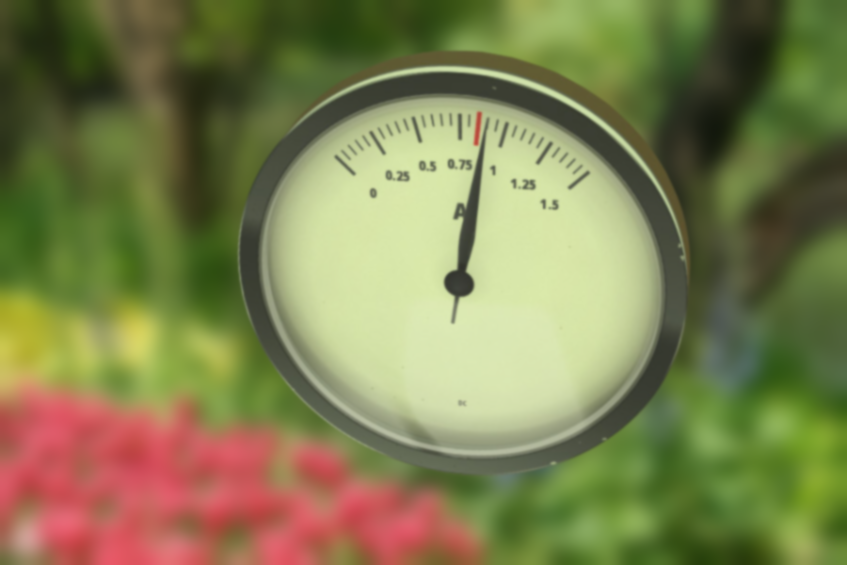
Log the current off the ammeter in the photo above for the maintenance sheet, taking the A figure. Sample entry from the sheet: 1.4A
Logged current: 0.9A
